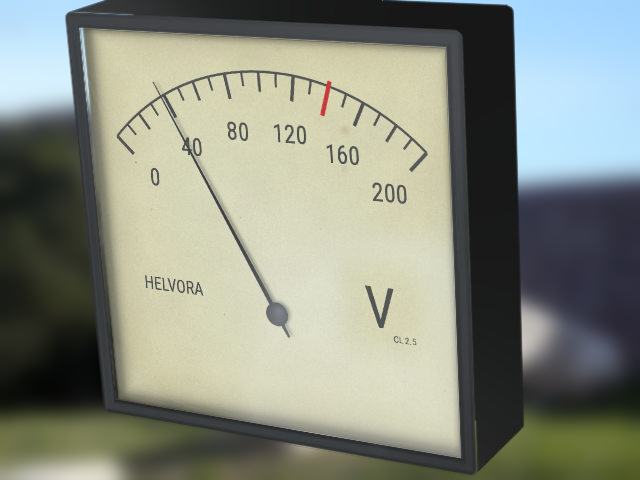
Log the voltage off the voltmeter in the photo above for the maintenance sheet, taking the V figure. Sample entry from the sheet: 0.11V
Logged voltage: 40V
